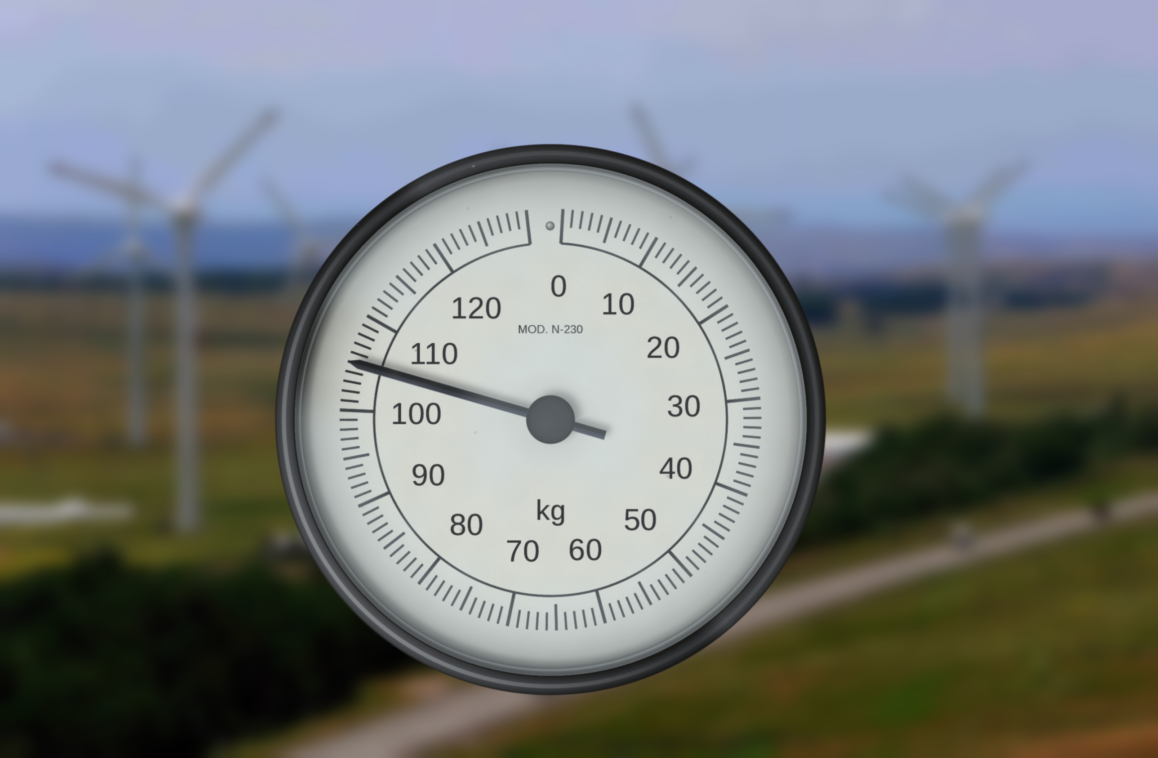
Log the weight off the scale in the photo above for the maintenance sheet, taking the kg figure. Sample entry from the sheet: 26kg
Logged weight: 105kg
